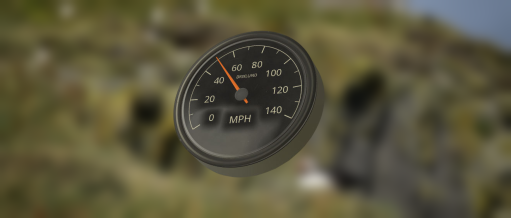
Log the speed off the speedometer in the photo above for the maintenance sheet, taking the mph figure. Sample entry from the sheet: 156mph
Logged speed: 50mph
